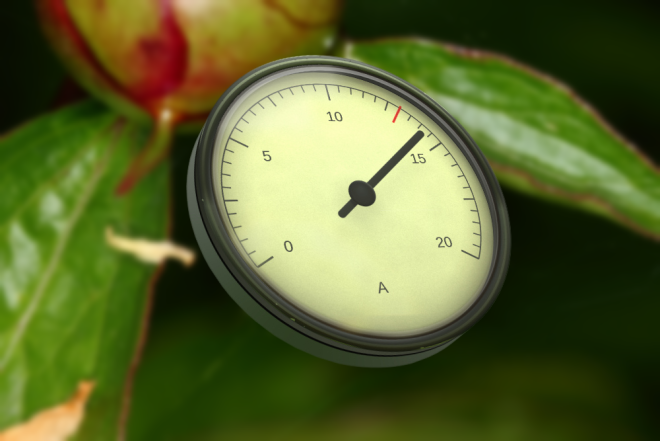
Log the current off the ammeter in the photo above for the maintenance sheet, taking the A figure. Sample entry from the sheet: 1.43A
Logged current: 14.25A
